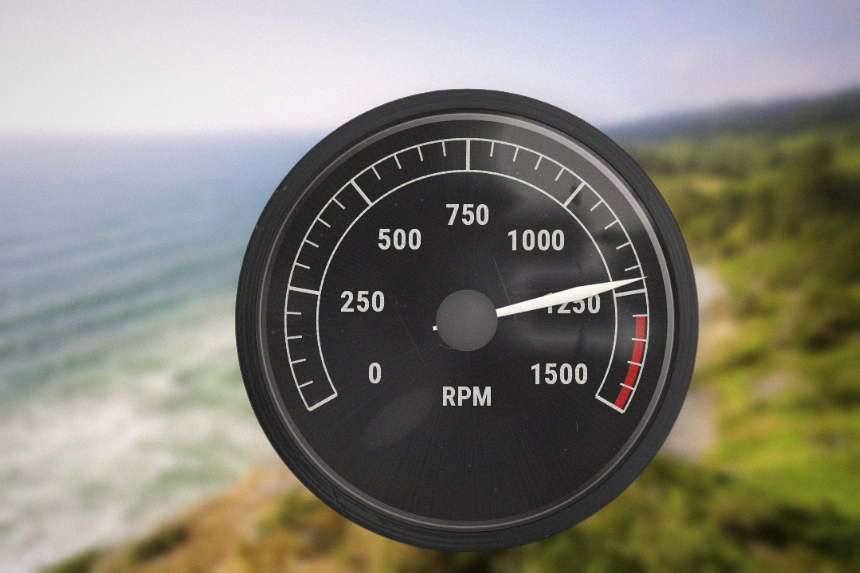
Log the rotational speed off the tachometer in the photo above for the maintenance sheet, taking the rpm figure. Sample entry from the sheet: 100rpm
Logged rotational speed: 1225rpm
